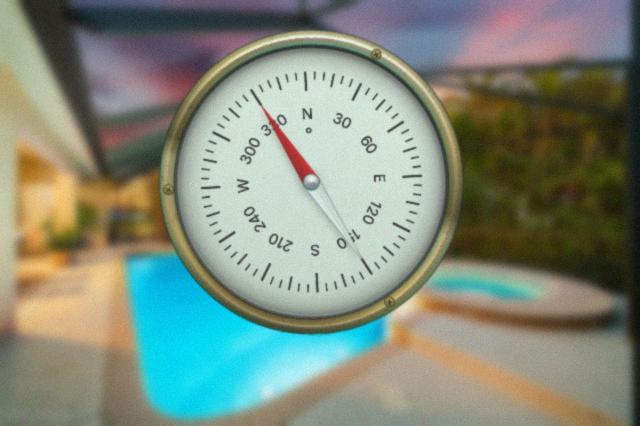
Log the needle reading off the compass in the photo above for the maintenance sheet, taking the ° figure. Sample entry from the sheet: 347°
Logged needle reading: 330°
